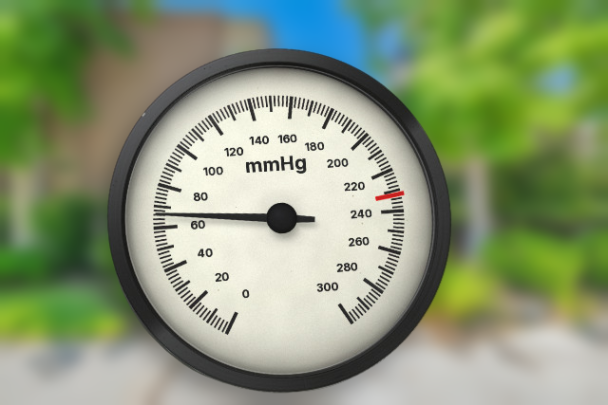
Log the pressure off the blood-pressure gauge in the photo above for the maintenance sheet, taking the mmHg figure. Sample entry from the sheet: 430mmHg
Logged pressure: 66mmHg
